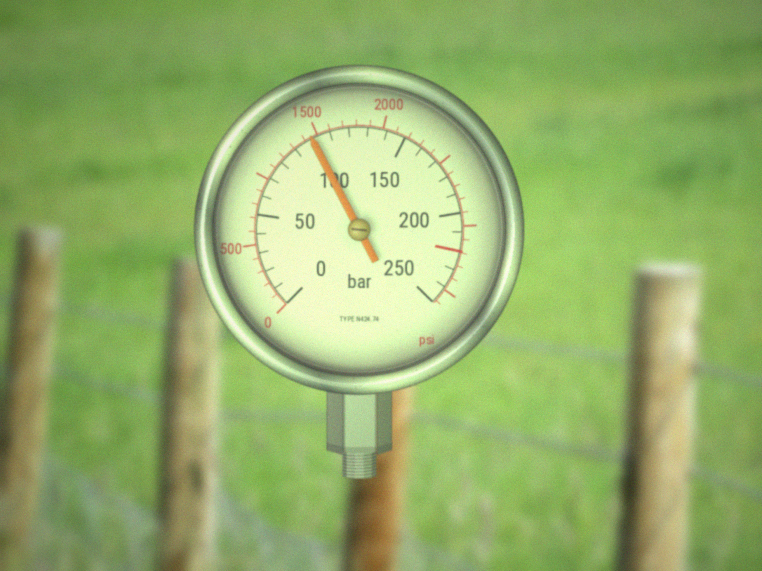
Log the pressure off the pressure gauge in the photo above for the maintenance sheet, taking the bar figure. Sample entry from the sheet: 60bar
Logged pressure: 100bar
